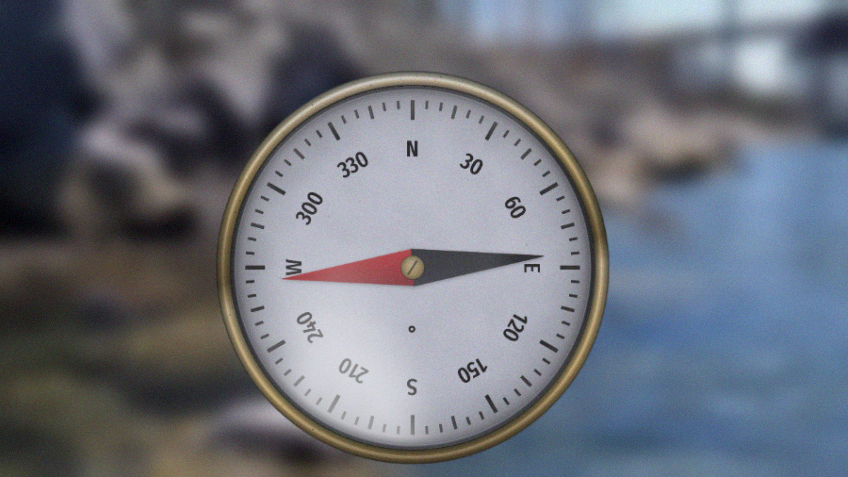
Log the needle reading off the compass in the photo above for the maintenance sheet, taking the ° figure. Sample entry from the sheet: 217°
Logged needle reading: 265°
